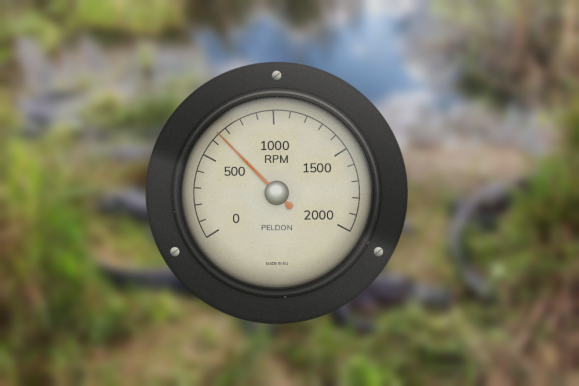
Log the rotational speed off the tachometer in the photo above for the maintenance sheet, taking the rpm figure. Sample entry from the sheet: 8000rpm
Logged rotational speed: 650rpm
